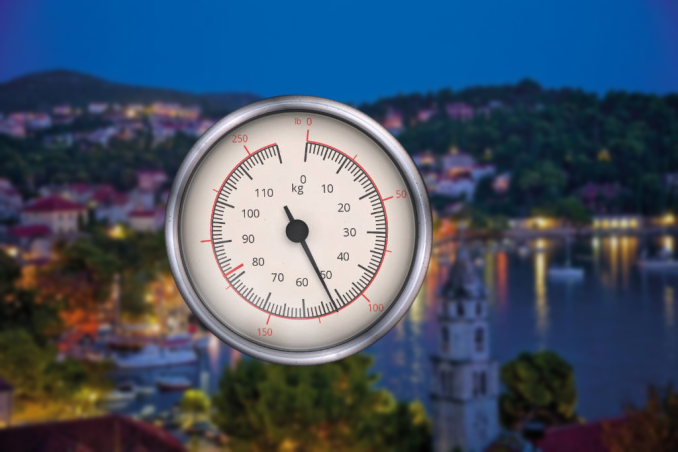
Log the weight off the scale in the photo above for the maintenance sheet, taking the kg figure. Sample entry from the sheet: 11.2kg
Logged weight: 52kg
